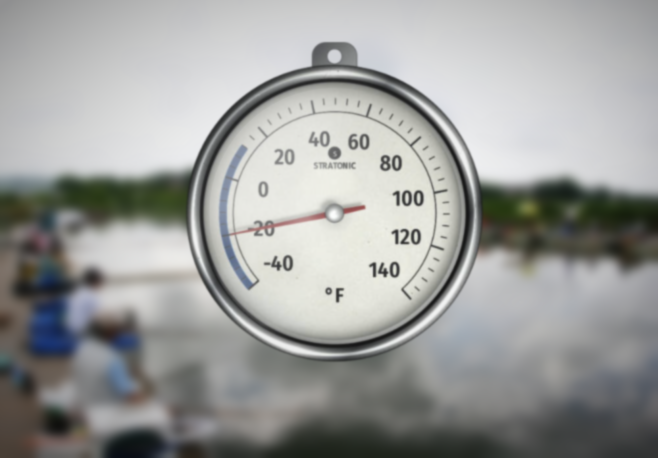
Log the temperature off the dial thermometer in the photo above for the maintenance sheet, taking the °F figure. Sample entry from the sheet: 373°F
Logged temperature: -20°F
